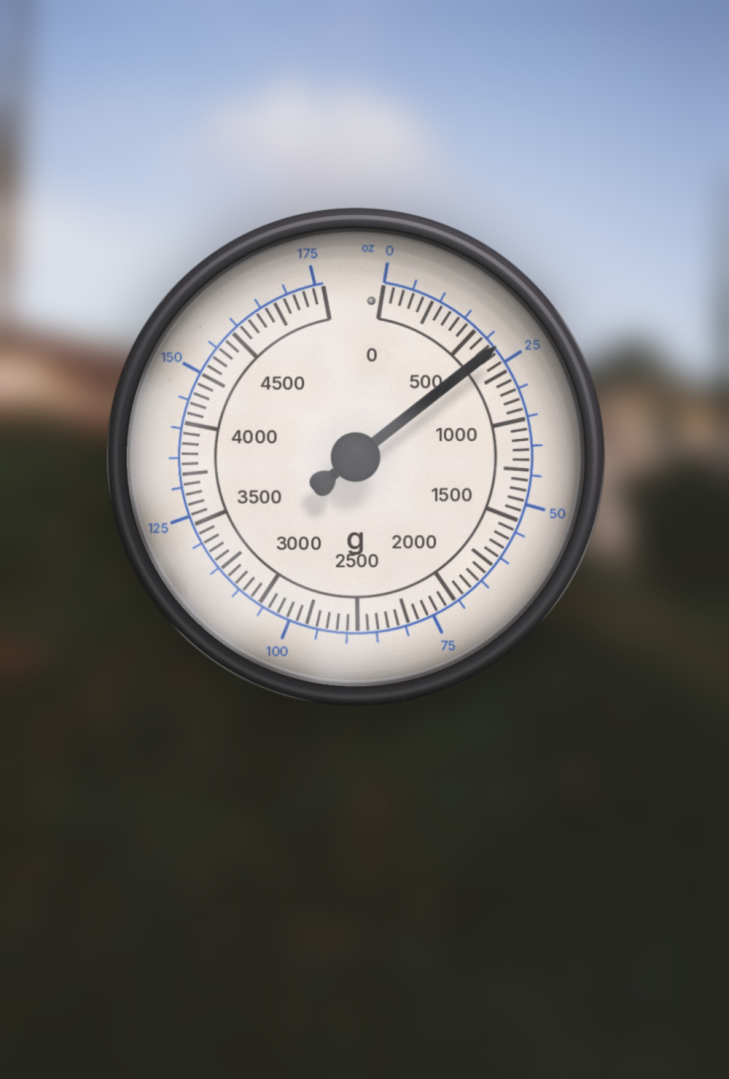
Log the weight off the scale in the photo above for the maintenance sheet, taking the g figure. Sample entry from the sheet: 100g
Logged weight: 625g
